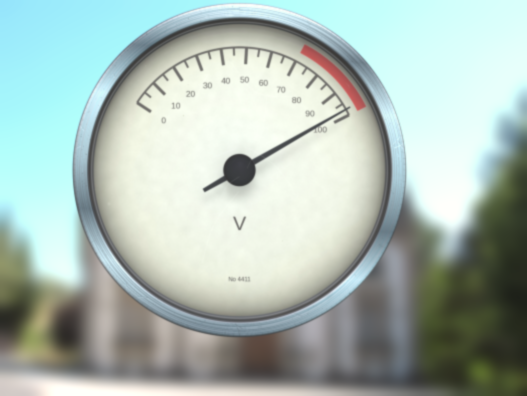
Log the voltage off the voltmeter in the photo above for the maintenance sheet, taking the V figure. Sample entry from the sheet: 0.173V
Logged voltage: 97.5V
